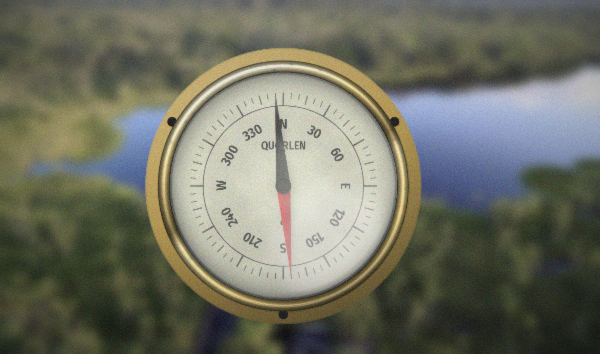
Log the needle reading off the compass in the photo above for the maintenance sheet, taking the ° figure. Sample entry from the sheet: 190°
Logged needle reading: 175°
